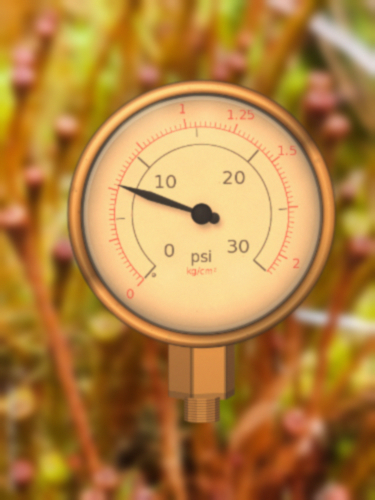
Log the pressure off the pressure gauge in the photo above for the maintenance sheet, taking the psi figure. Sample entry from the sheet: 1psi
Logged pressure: 7.5psi
